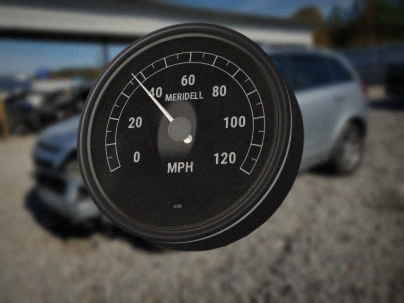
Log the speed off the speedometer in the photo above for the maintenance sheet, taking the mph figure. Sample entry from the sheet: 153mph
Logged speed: 37.5mph
